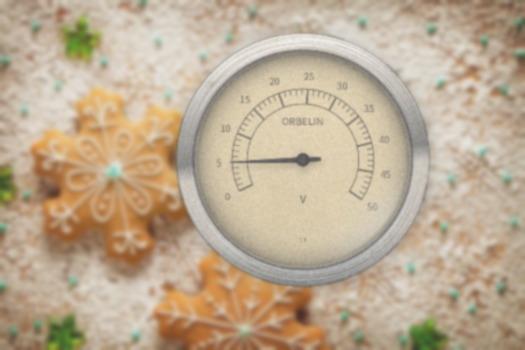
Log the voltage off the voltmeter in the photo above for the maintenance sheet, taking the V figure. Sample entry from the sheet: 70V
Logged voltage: 5V
